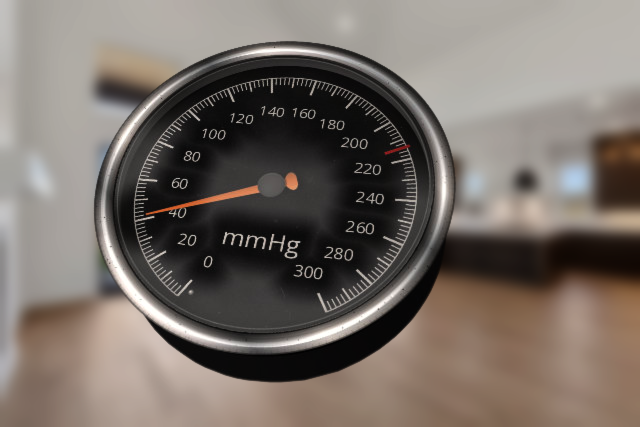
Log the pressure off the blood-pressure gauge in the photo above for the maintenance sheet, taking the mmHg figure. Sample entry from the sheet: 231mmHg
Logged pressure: 40mmHg
